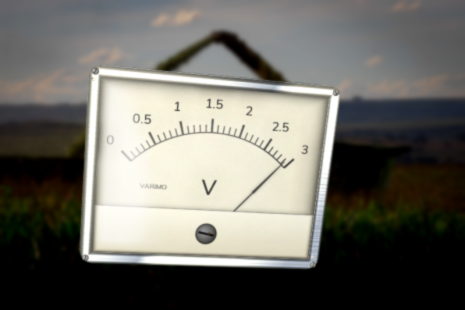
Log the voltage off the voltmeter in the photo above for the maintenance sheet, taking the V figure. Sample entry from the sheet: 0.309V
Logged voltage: 2.9V
